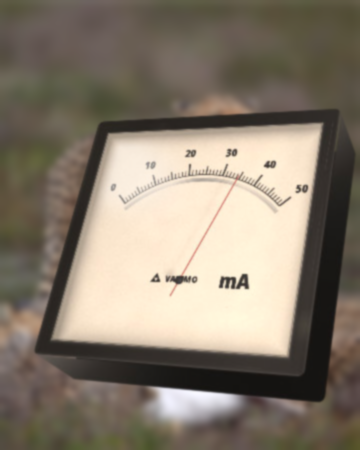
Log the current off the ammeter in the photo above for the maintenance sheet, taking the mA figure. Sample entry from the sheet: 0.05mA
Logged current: 35mA
